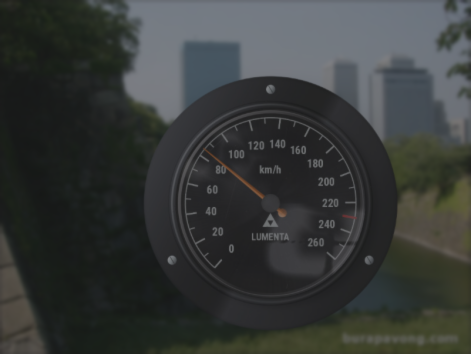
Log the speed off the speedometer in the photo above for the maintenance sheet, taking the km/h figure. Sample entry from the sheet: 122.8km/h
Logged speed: 85km/h
